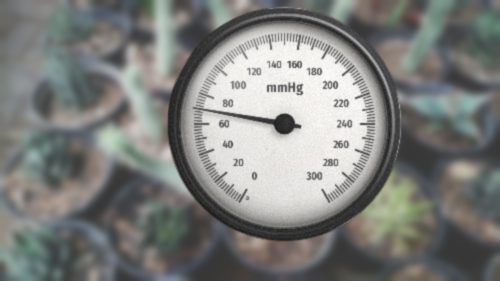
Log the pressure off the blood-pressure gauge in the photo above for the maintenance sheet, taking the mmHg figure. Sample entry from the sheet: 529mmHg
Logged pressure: 70mmHg
